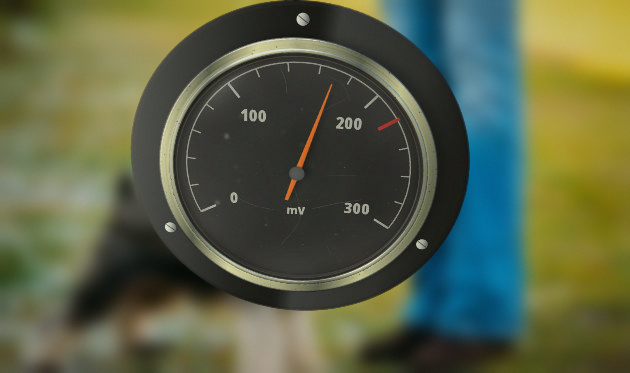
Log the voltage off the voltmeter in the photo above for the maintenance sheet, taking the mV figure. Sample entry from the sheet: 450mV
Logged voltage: 170mV
